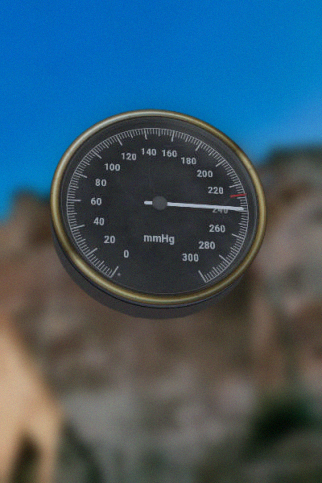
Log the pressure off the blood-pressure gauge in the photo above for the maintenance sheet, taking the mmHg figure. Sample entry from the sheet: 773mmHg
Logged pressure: 240mmHg
